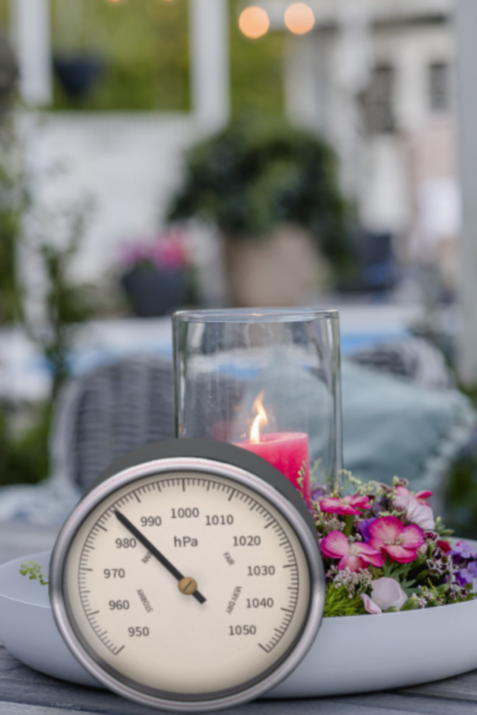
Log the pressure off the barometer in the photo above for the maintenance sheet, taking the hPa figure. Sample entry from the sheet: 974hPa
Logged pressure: 985hPa
